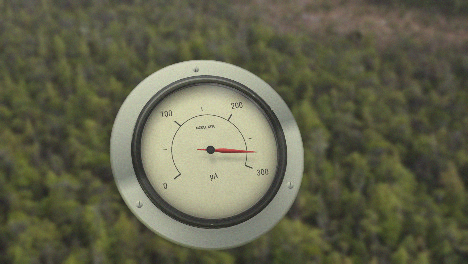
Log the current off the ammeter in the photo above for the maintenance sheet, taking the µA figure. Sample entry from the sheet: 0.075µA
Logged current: 275µA
